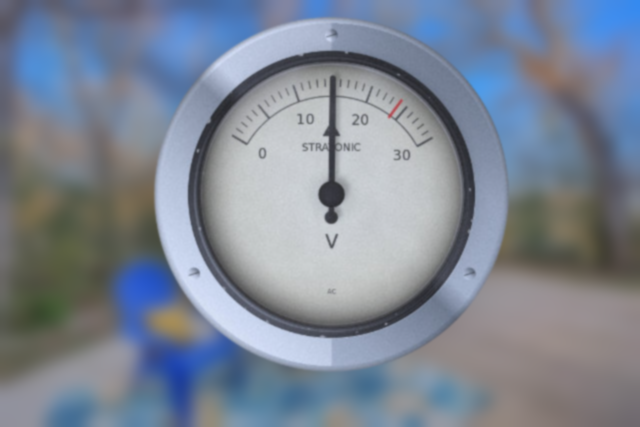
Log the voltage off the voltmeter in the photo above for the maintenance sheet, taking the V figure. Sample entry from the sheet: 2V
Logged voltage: 15V
